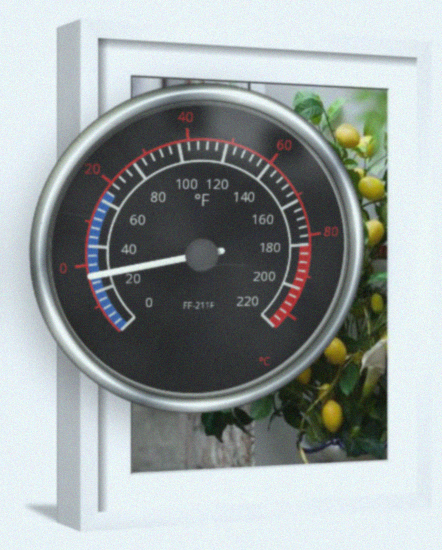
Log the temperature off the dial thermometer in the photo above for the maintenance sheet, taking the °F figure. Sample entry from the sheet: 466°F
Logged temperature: 28°F
